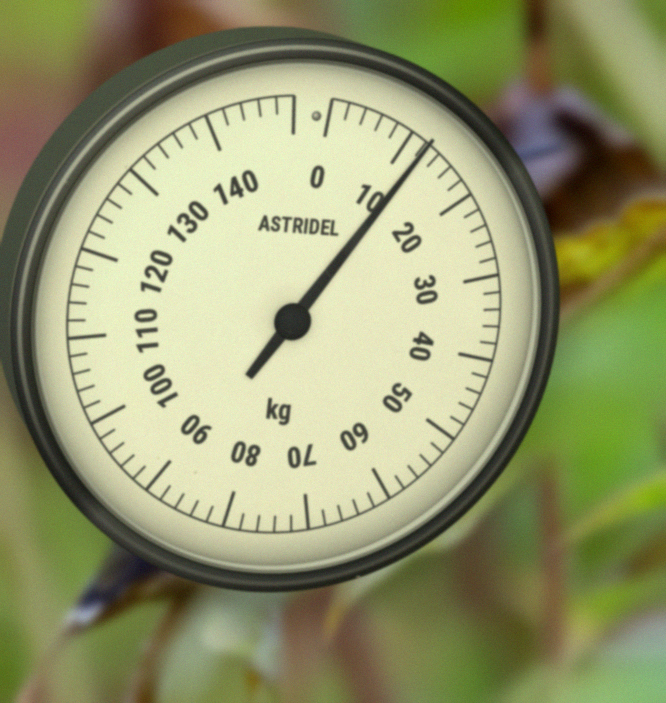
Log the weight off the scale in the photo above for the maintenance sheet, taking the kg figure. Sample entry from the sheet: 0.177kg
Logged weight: 12kg
